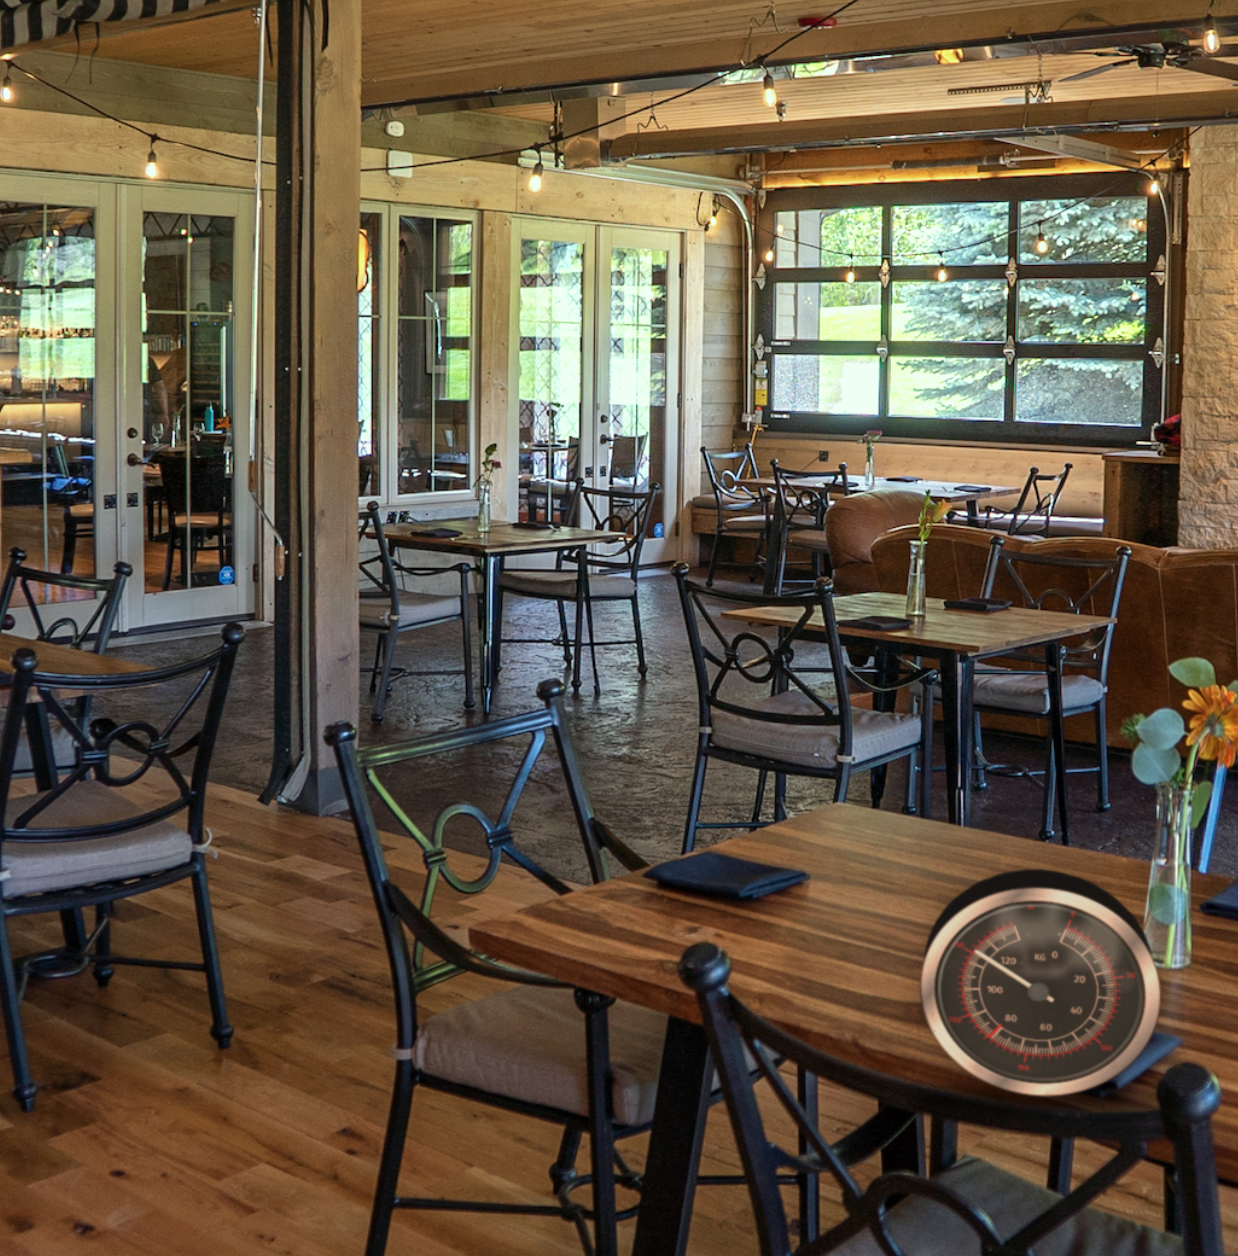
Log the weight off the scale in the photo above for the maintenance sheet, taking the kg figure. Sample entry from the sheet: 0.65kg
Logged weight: 115kg
